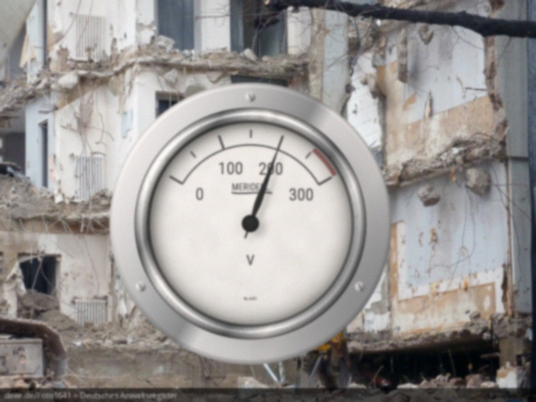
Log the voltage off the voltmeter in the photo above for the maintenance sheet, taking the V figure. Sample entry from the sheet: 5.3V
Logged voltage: 200V
